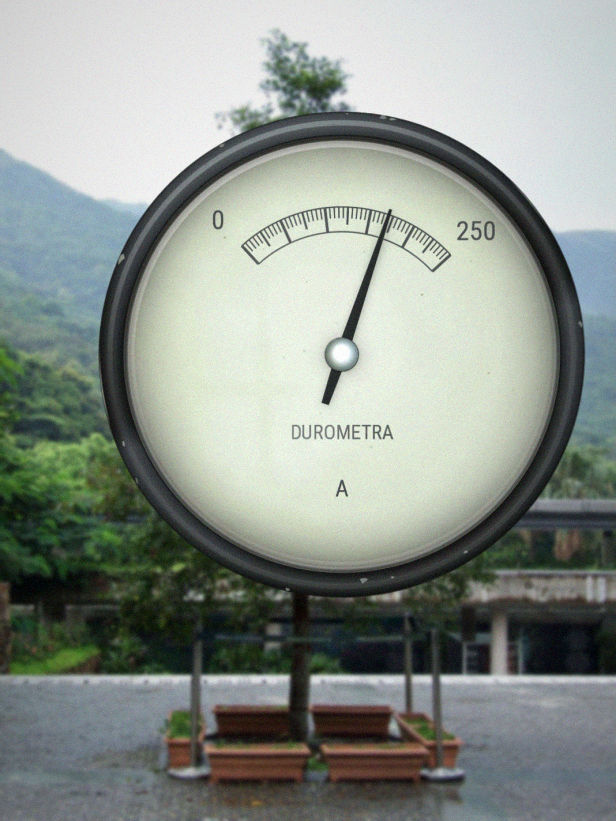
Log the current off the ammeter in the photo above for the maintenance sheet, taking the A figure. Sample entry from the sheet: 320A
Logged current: 170A
